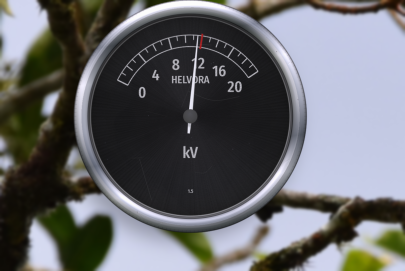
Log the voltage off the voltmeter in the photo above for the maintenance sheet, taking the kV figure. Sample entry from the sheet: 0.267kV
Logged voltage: 11.5kV
